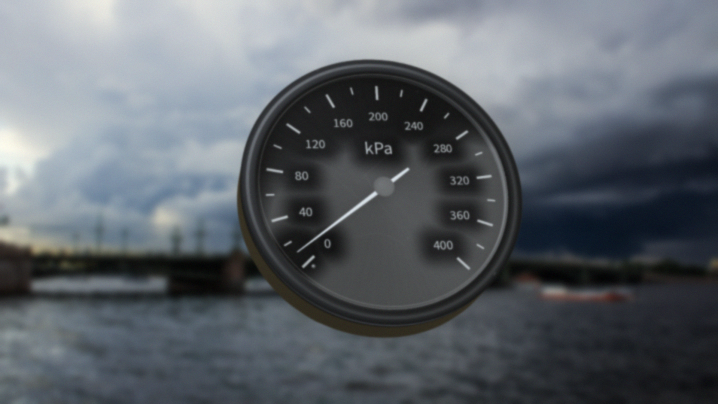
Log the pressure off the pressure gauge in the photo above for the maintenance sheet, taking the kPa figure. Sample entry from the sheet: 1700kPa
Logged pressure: 10kPa
